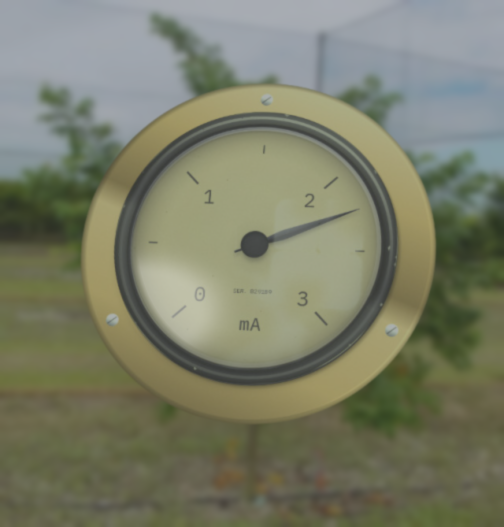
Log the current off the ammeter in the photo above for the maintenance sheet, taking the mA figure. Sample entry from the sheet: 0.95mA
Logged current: 2.25mA
